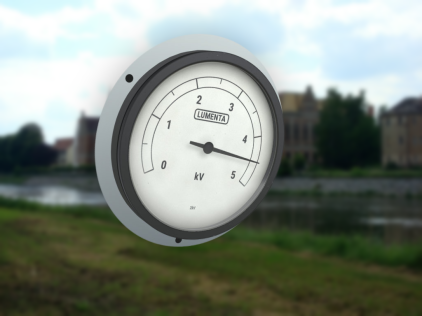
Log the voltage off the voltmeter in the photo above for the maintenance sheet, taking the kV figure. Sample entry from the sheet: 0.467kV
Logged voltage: 4.5kV
